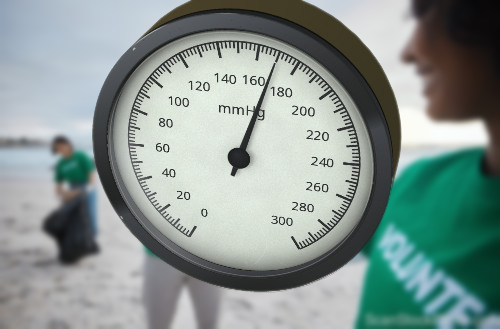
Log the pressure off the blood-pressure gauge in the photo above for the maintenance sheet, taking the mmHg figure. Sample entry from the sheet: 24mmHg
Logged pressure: 170mmHg
